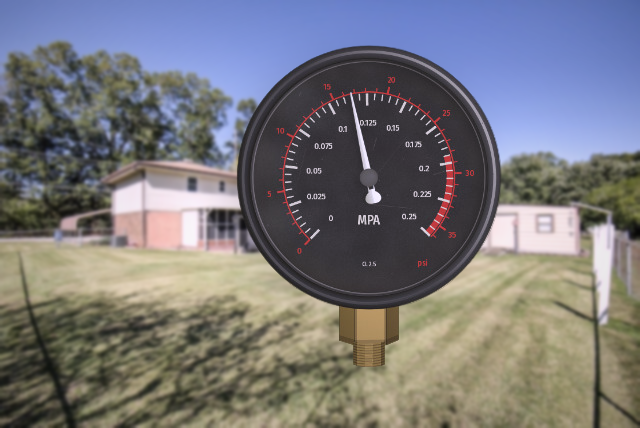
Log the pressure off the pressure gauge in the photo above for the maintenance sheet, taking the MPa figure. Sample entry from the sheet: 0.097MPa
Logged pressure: 0.115MPa
